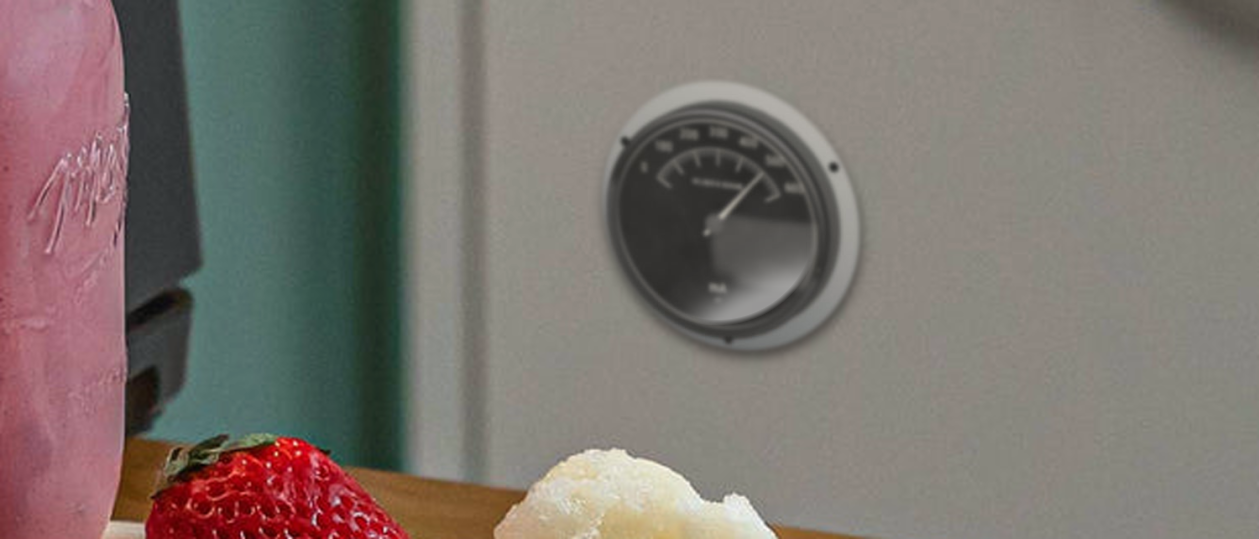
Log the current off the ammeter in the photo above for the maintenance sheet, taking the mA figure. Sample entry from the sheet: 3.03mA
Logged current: 500mA
